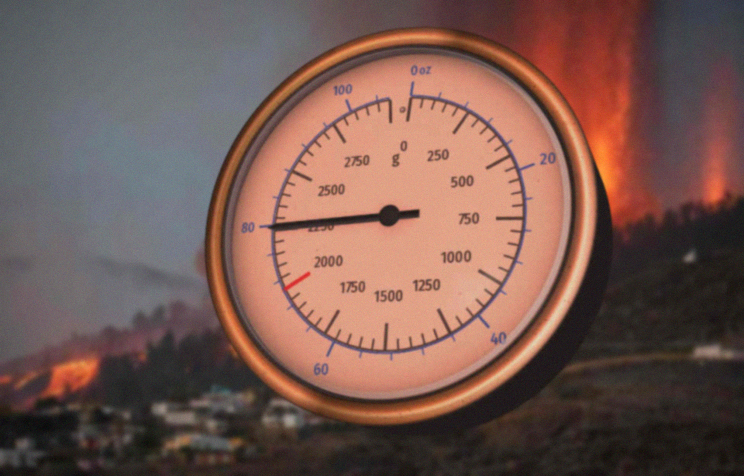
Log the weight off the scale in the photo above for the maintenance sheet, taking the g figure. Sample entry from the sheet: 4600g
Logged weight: 2250g
